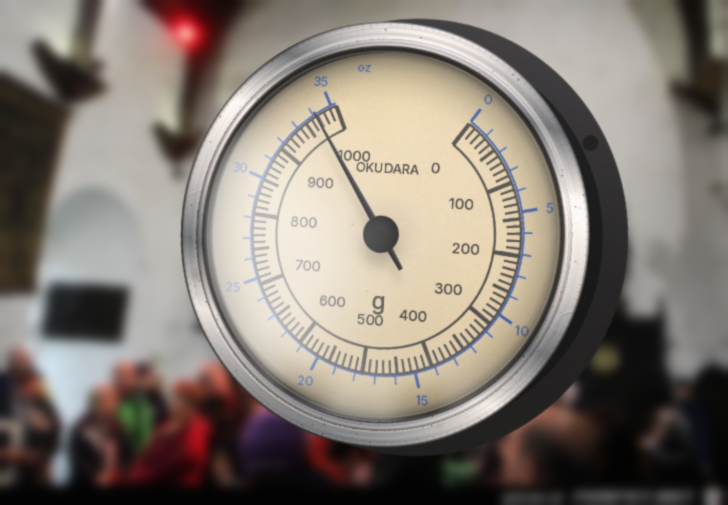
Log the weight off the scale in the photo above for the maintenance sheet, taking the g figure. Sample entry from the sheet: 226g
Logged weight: 970g
